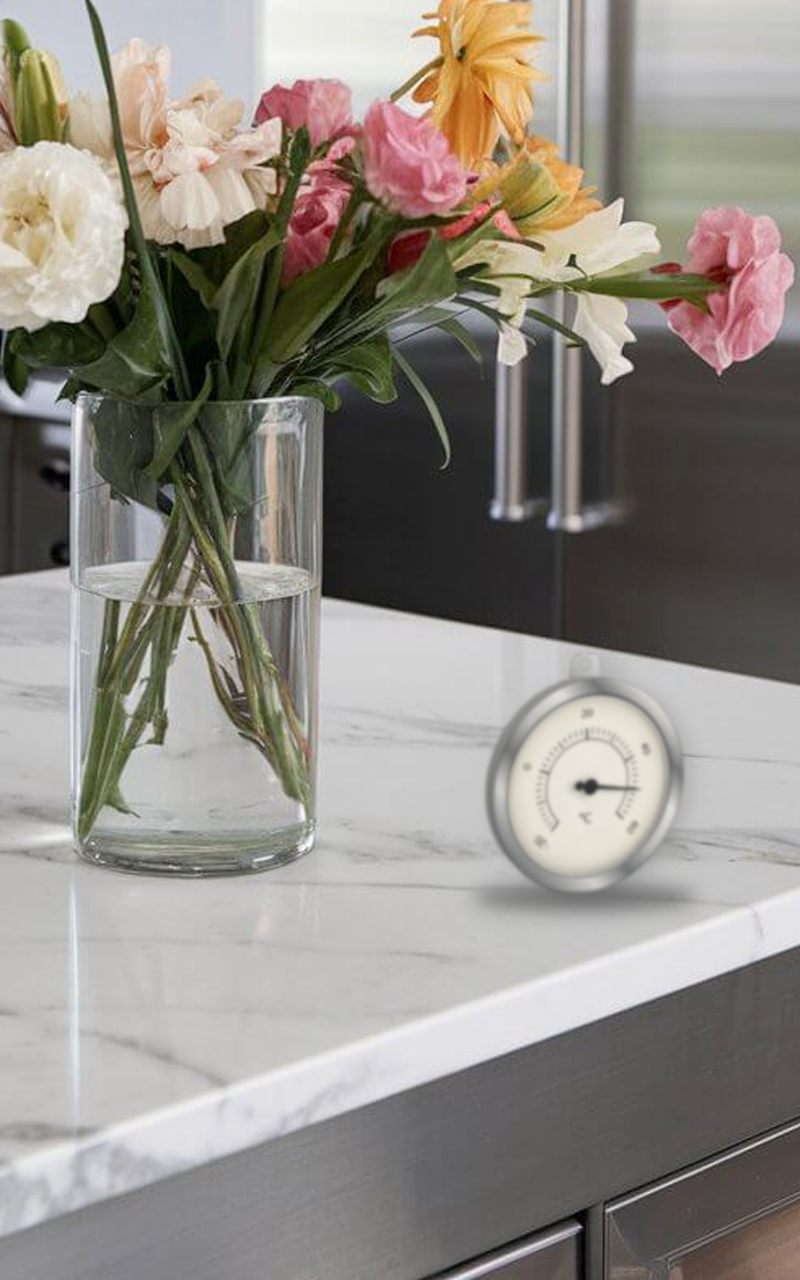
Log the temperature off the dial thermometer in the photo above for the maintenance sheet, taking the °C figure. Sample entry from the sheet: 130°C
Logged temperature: 50°C
